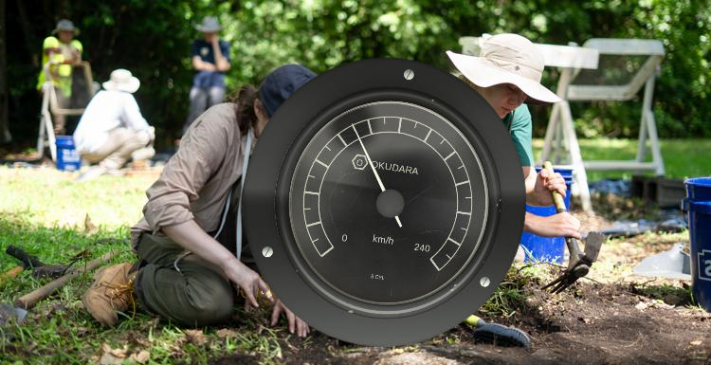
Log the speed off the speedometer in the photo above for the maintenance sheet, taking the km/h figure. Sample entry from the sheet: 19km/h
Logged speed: 90km/h
